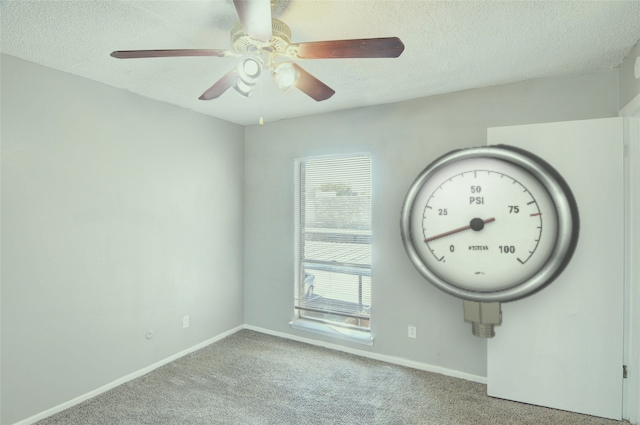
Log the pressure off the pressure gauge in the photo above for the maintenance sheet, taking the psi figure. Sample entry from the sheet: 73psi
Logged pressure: 10psi
